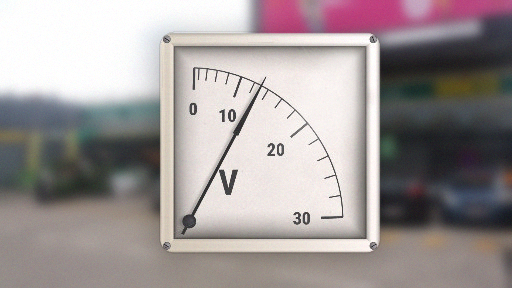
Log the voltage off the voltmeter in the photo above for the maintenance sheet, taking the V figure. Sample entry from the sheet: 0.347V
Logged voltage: 13V
